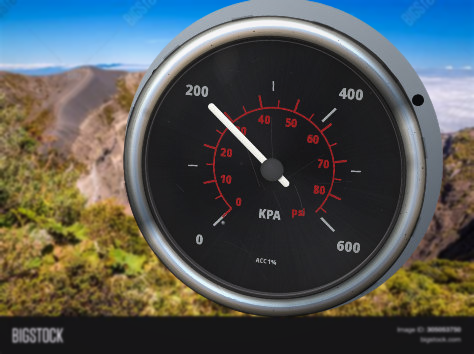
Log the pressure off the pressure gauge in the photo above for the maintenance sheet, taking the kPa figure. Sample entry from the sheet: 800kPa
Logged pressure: 200kPa
